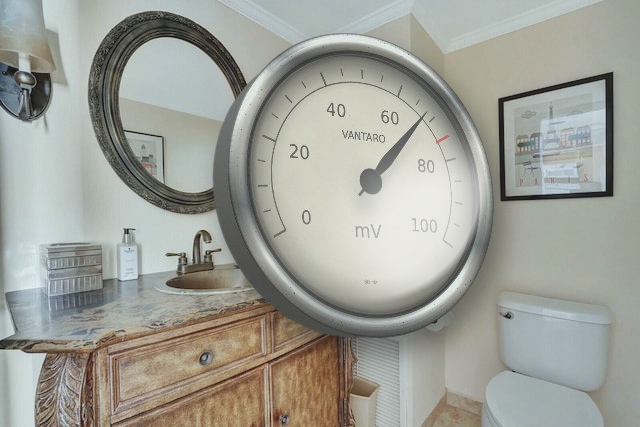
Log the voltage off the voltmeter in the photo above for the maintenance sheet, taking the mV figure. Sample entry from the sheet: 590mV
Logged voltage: 67.5mV
